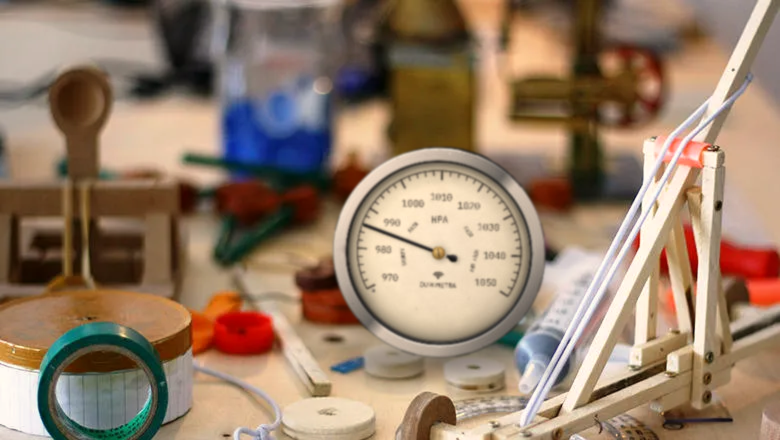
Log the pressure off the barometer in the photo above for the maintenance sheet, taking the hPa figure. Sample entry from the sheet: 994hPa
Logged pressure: 986hPa
